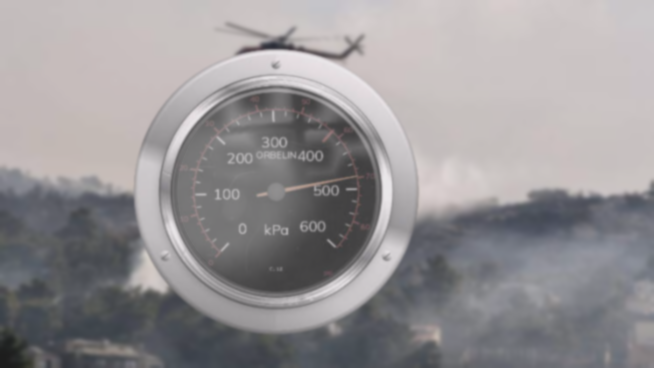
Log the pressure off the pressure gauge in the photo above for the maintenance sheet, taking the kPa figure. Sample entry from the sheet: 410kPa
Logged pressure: 480kPa
